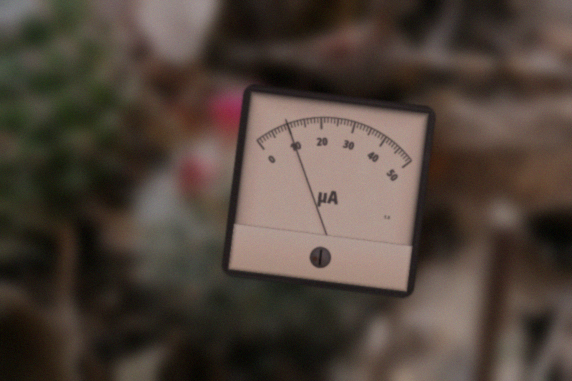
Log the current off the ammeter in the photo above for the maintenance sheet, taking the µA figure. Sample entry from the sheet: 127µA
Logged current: 10µA
